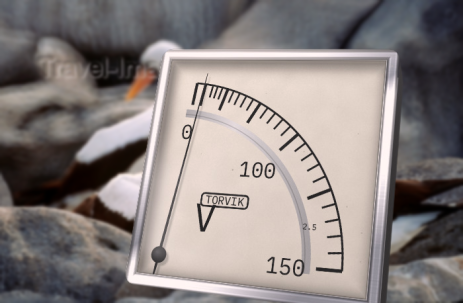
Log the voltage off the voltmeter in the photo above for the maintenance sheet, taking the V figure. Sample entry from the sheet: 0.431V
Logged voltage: 25V
